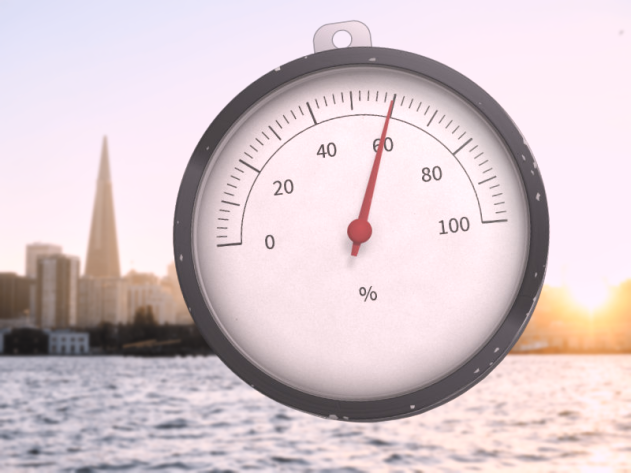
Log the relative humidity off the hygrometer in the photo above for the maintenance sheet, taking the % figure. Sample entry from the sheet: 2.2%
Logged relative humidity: 60%
